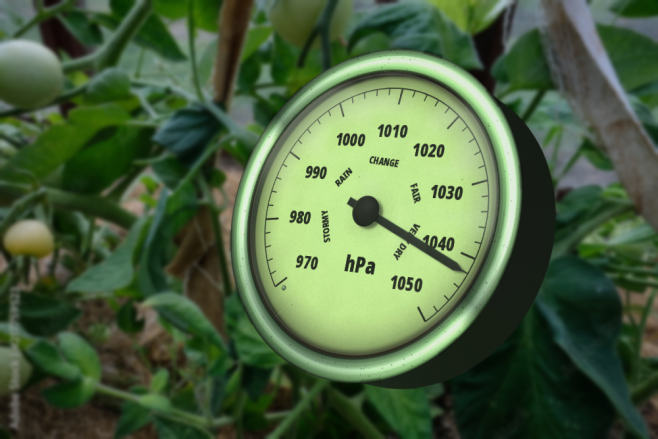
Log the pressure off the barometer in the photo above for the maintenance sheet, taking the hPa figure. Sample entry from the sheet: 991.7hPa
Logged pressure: 1042hPa
